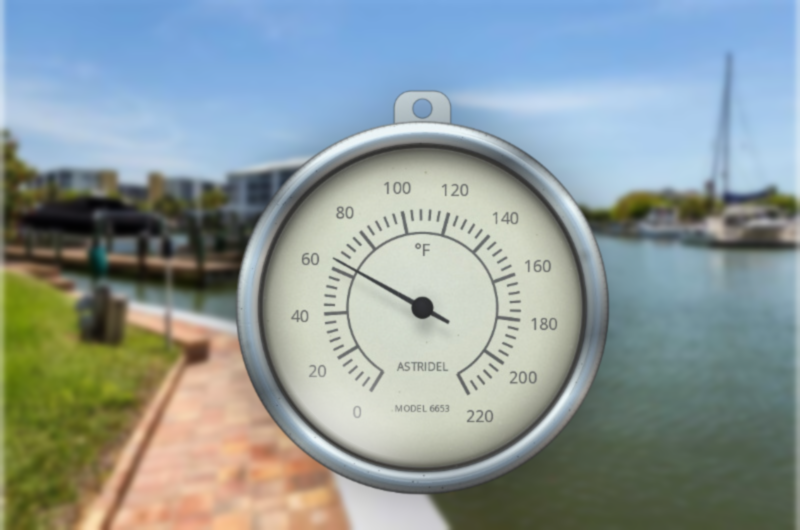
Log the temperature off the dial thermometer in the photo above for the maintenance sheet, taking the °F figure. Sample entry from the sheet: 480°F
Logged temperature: 64°F
